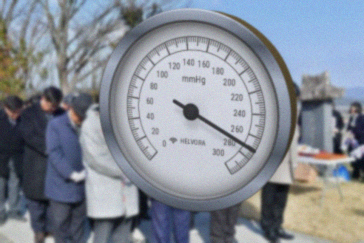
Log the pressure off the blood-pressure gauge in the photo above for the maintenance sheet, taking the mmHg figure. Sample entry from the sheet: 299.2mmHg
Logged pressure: 270mmHg
